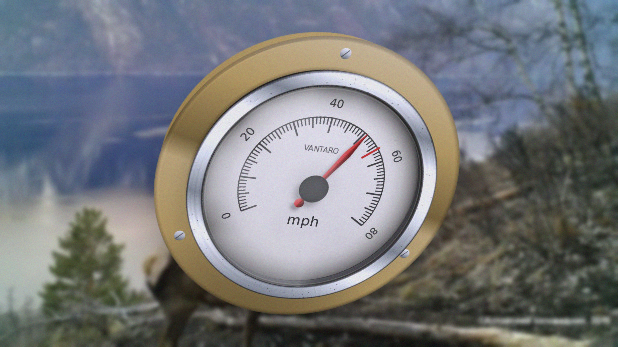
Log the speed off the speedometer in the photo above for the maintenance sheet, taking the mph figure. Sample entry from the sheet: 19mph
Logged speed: 50mph
